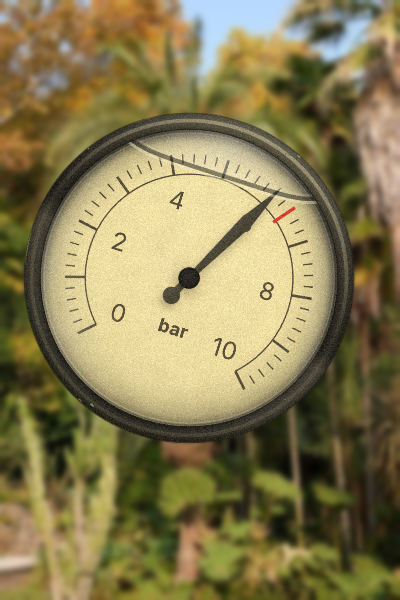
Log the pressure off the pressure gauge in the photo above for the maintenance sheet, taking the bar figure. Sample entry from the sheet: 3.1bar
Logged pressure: 6bar
